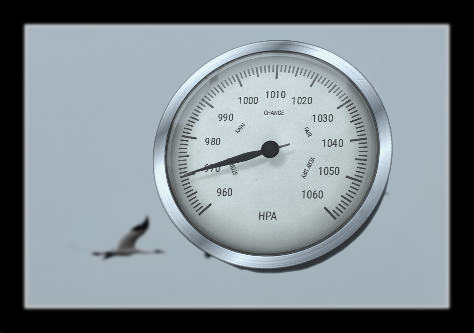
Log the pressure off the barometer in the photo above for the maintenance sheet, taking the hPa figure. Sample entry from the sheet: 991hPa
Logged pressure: 970hPa
